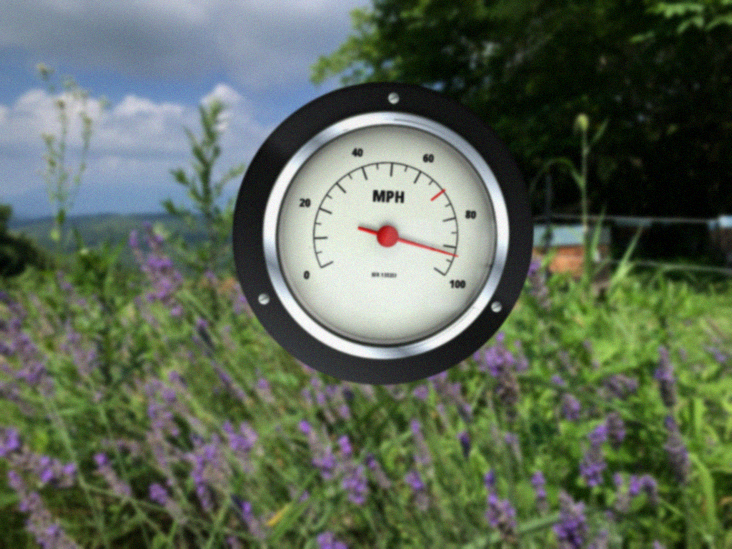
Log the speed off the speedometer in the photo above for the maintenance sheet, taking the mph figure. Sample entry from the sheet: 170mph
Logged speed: 92.5mph
